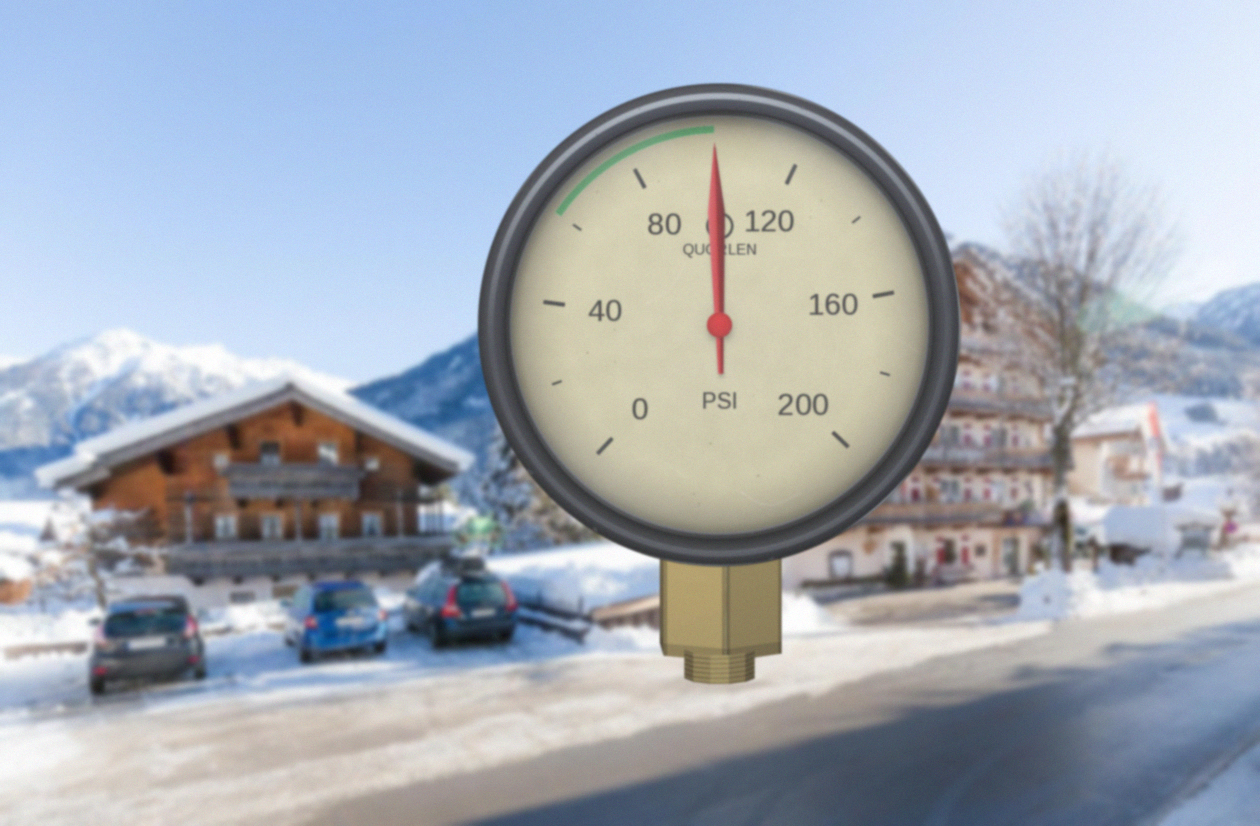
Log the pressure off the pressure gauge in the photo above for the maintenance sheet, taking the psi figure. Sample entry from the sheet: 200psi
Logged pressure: 100psi
